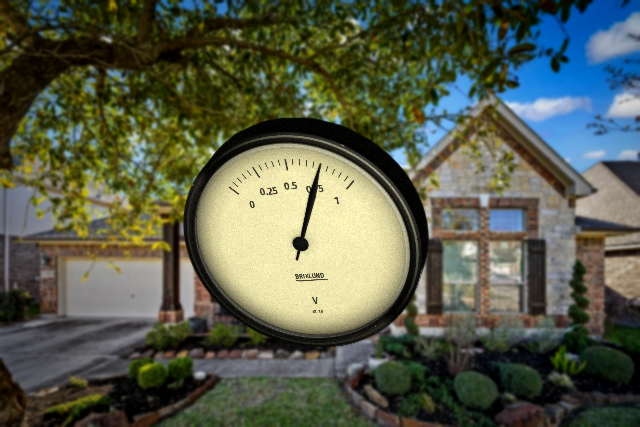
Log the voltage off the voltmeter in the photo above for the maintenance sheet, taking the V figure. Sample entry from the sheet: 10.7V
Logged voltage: 0.75V
